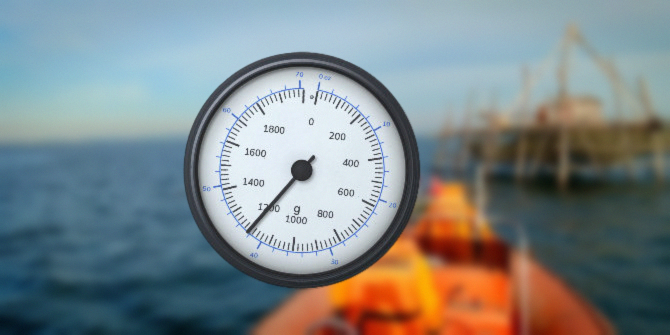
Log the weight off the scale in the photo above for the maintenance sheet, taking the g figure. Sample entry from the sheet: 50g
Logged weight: 1200g
